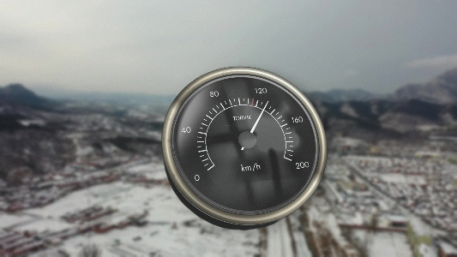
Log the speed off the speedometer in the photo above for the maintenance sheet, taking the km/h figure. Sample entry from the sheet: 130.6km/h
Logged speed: 130km/h
